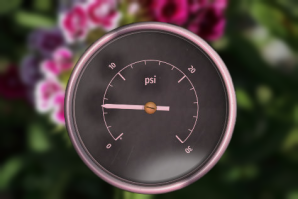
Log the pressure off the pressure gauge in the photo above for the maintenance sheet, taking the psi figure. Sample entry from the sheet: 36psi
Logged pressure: 5psi
